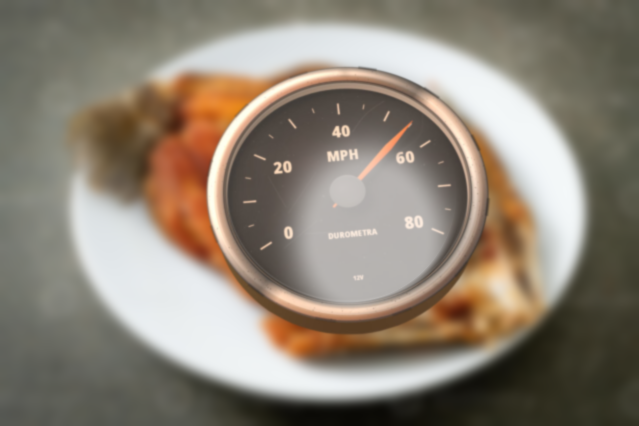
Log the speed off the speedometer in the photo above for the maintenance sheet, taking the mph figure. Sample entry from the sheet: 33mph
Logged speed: 55mph
